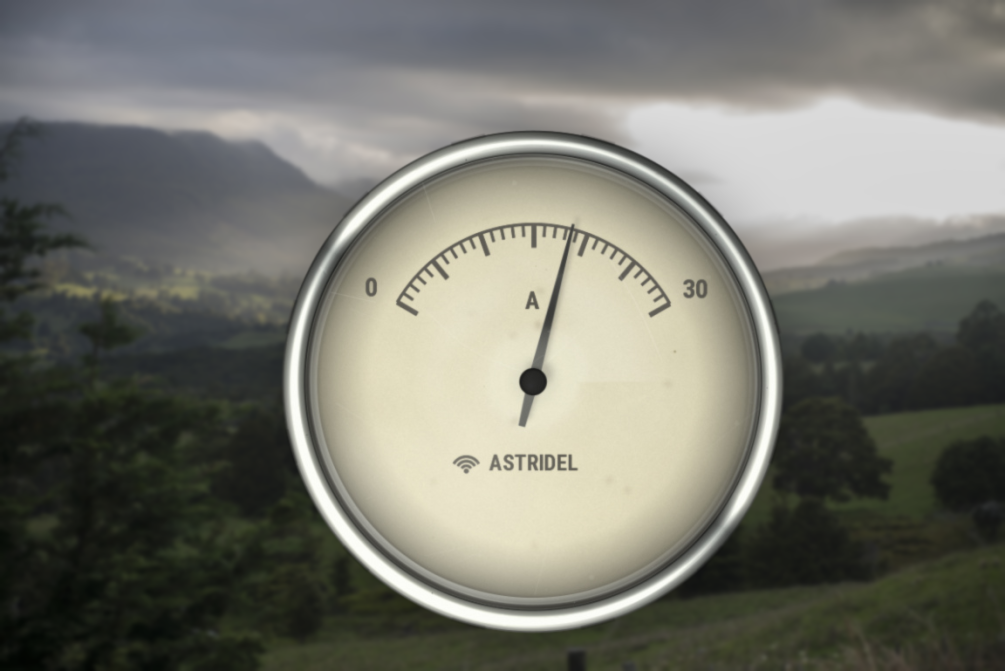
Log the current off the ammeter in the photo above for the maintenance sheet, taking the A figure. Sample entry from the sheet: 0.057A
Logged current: 18.5A
